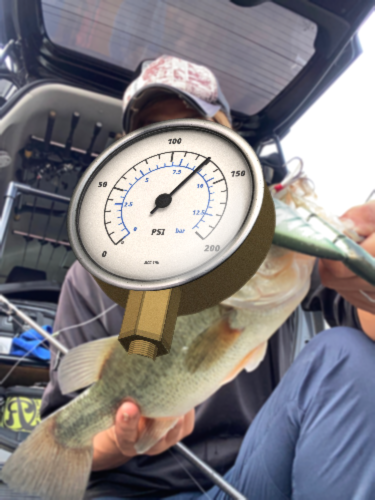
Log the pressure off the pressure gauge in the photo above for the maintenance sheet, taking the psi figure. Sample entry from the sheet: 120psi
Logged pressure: 130psi
